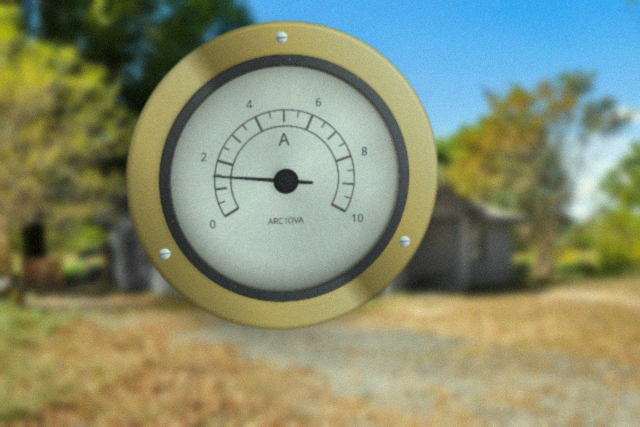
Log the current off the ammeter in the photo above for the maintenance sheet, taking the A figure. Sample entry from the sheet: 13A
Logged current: 1.5A
